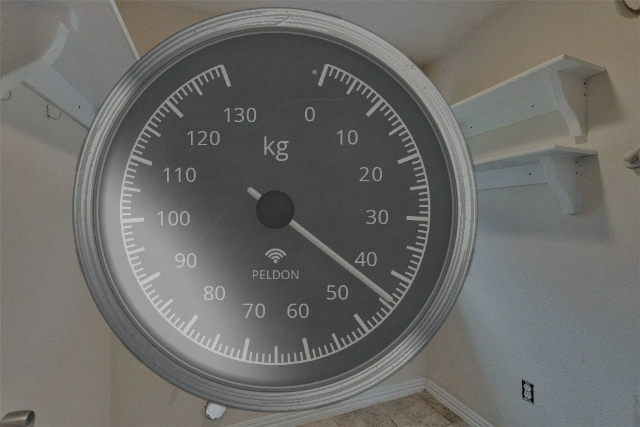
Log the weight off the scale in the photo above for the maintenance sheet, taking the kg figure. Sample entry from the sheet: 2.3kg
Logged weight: 44kg
